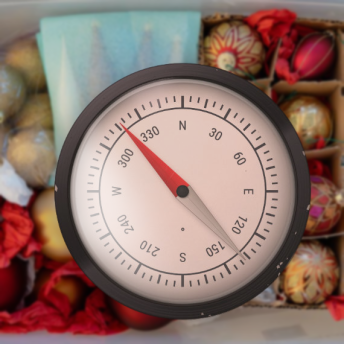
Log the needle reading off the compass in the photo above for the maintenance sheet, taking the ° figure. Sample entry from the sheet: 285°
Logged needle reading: 317.5°
